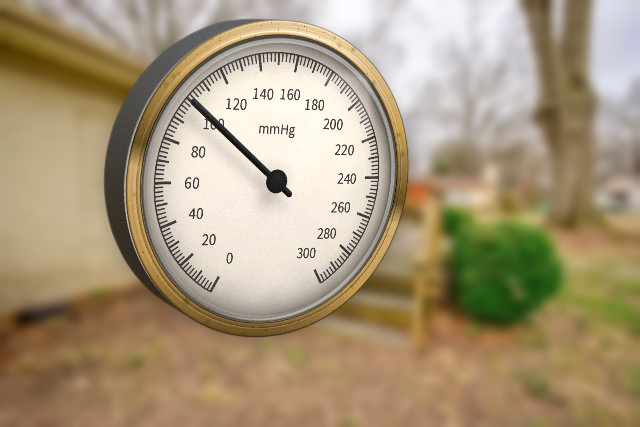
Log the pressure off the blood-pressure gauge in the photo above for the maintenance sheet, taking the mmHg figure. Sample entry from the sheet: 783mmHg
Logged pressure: 100mmHg
